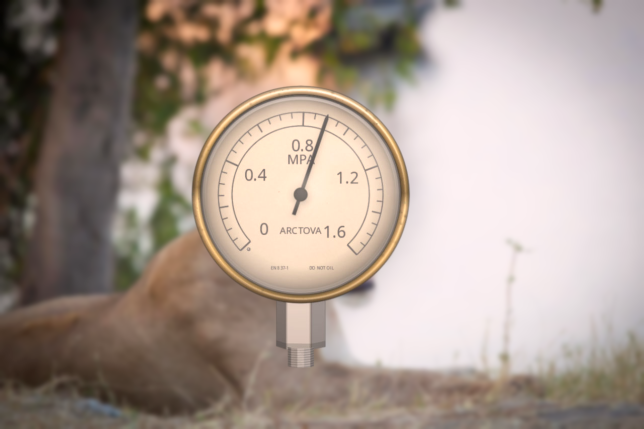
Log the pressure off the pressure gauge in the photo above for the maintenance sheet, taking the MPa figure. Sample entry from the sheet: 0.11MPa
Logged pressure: 0.9MPa
